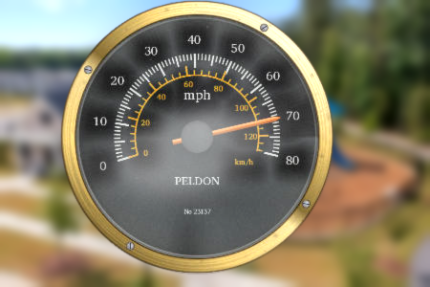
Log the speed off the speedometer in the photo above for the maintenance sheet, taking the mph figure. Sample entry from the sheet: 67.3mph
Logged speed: 70mph
